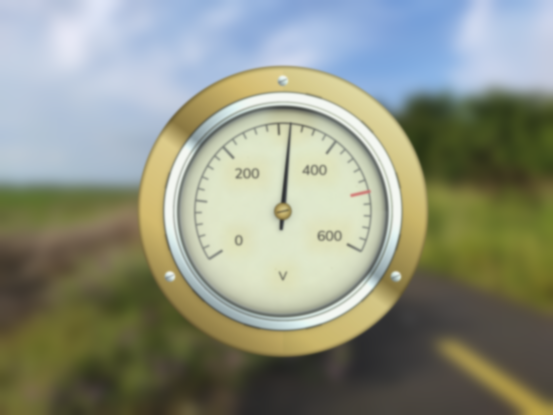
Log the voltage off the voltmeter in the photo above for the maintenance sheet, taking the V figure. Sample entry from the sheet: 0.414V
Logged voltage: 320V
